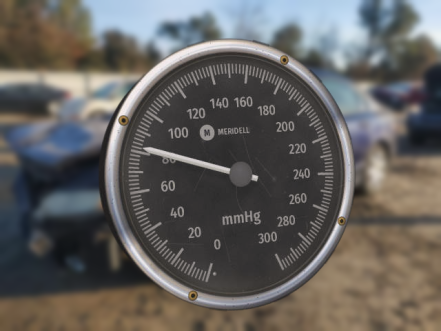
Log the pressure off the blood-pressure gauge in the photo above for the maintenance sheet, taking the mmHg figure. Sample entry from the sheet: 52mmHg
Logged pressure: 82mmHg
